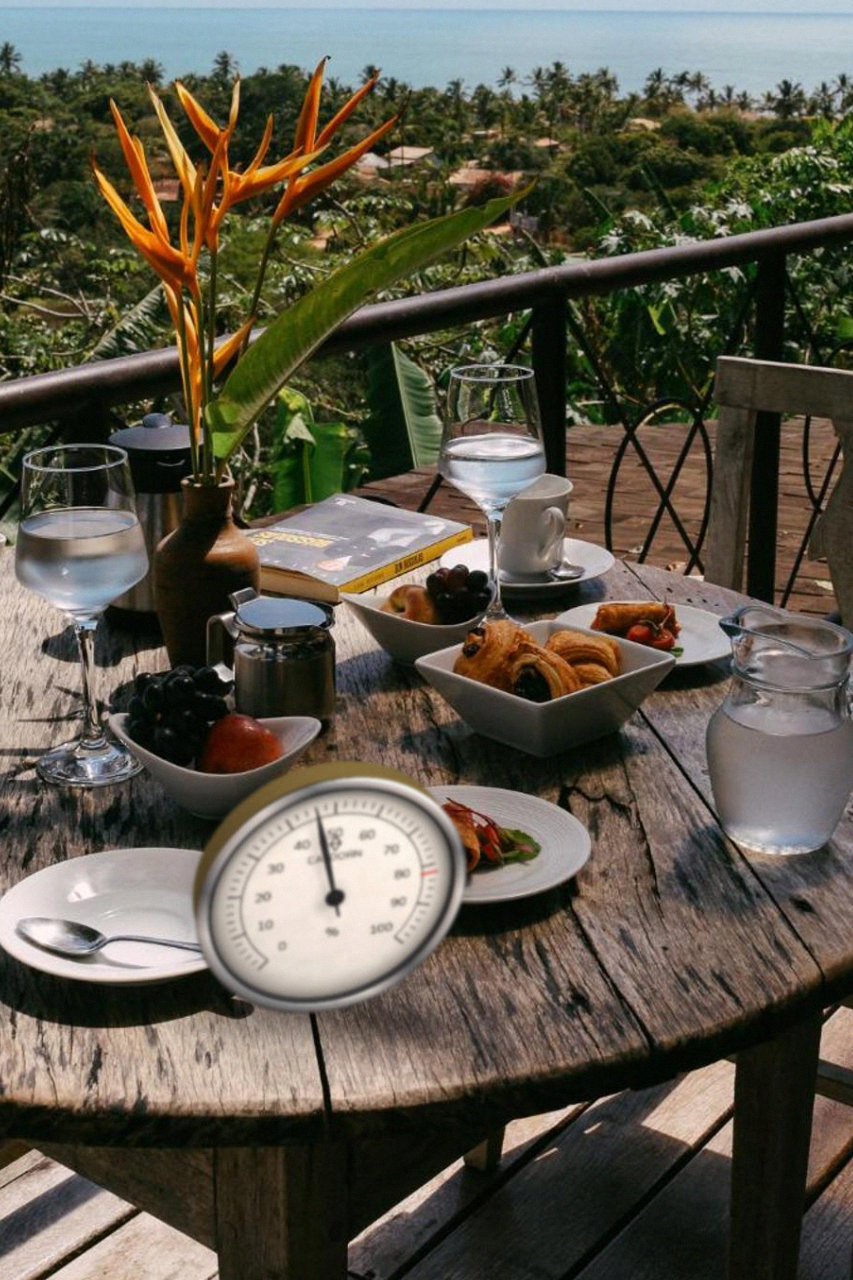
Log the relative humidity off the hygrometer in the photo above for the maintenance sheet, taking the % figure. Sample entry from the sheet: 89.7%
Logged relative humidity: 46%
